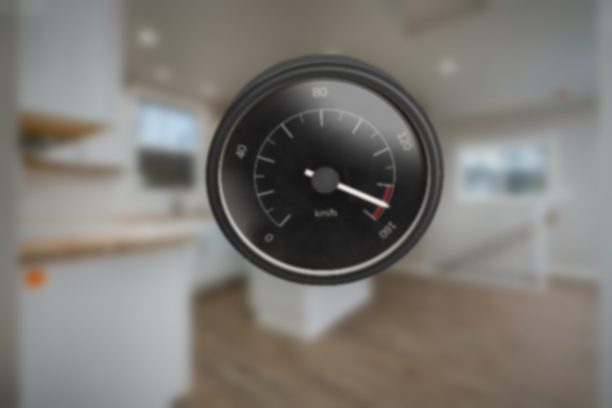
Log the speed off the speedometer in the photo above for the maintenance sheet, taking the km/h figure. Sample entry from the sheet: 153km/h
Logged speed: 150km/h
